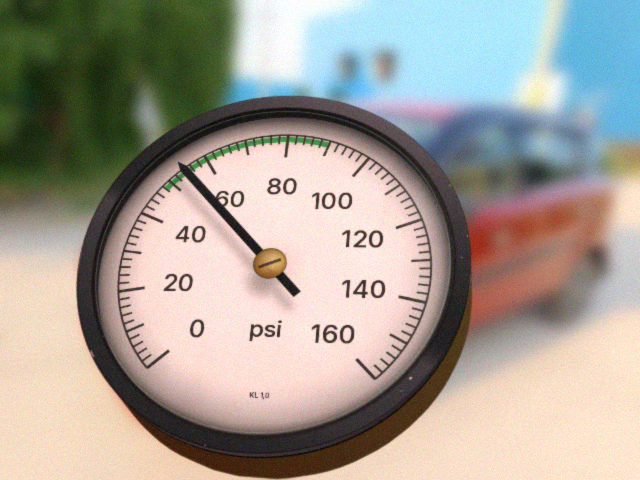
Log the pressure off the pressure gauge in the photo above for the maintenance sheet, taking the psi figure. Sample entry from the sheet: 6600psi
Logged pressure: 54psi
